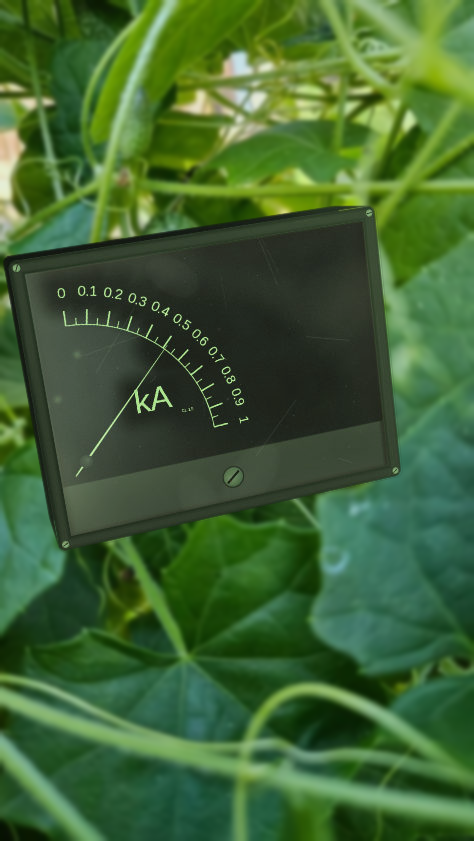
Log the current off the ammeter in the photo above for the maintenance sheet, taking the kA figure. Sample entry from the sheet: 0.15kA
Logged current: 0.5kA
